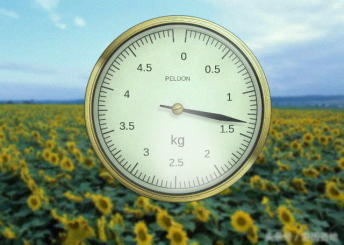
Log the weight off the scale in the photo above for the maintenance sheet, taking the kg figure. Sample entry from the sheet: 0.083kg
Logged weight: 1.35kg
